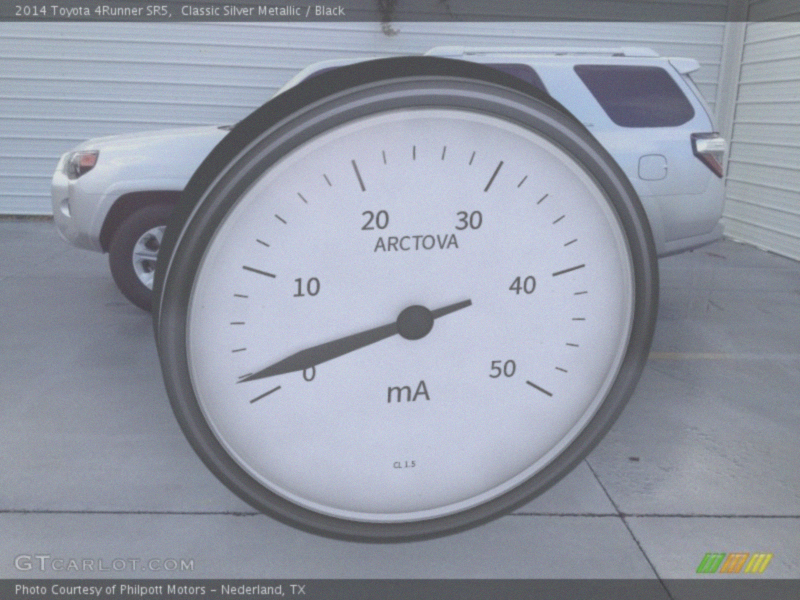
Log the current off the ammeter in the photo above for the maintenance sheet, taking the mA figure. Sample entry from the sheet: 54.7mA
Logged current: 2mA
